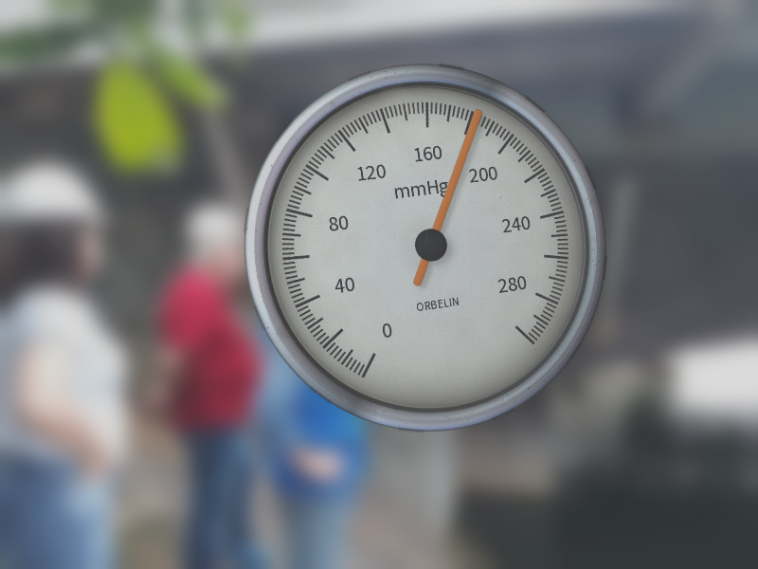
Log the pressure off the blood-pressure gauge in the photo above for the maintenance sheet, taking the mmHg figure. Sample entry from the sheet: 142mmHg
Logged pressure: 182mmHg
